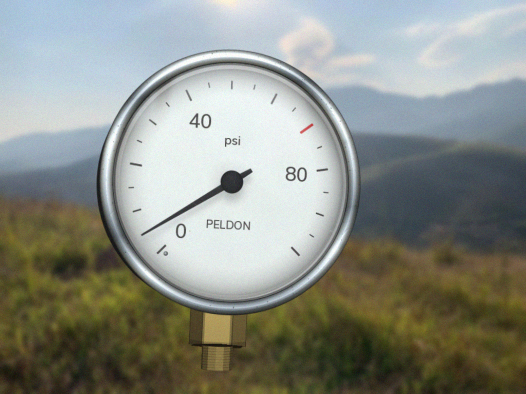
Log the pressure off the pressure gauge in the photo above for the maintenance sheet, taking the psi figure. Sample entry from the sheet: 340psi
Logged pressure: 5psi
